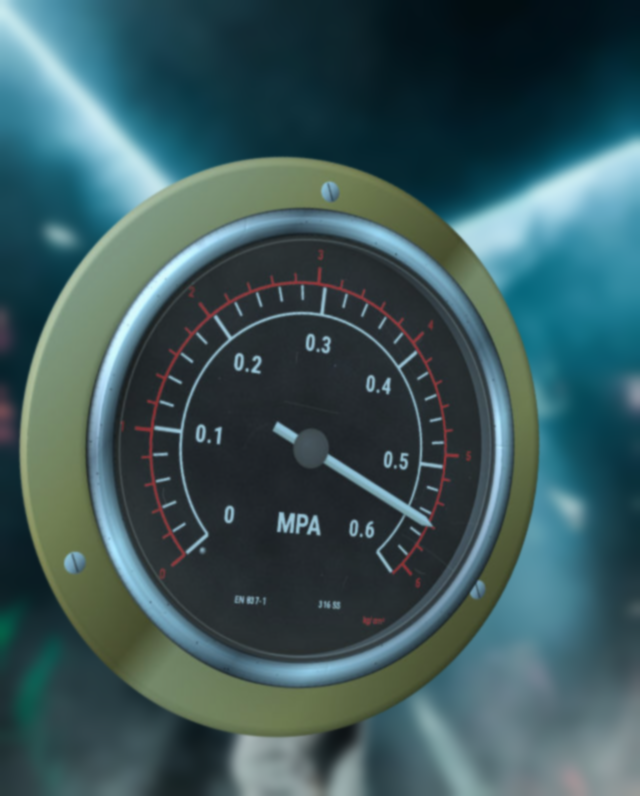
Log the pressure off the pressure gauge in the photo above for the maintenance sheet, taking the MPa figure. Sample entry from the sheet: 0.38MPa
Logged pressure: 0.55MPa
